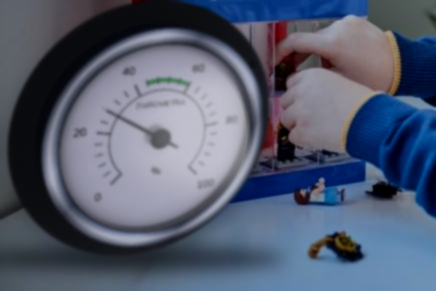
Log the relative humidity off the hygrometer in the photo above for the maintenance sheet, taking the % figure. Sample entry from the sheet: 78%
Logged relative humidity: 28%
